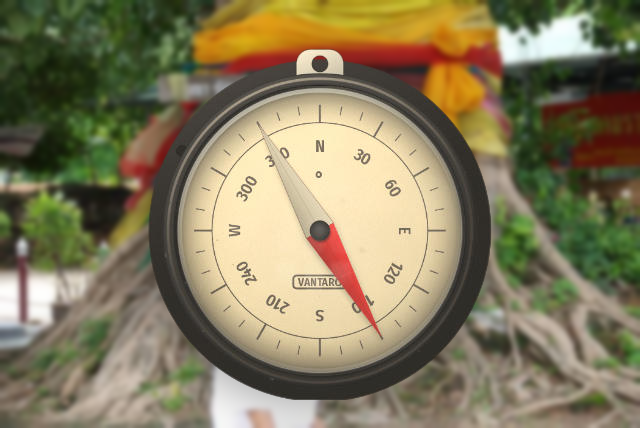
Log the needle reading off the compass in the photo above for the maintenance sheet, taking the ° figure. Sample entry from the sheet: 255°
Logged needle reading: 150°
